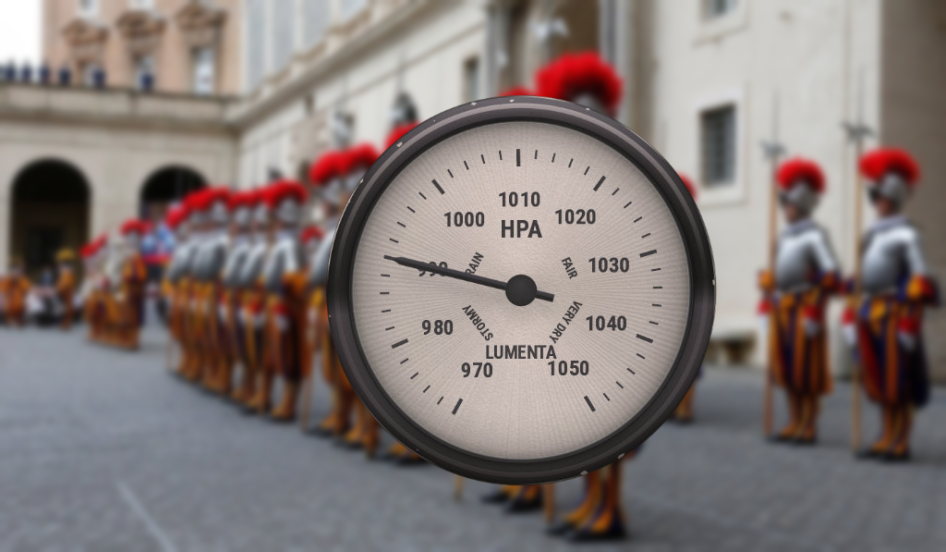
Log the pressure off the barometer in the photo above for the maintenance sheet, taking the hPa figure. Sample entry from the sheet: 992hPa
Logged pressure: 990hPa
